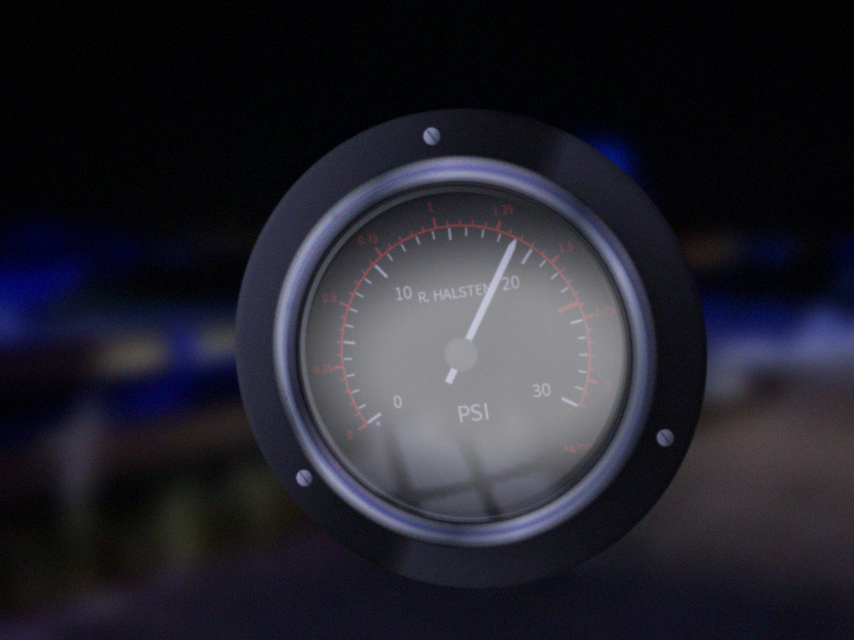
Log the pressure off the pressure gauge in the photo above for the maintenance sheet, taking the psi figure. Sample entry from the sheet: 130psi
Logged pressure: 19psi
